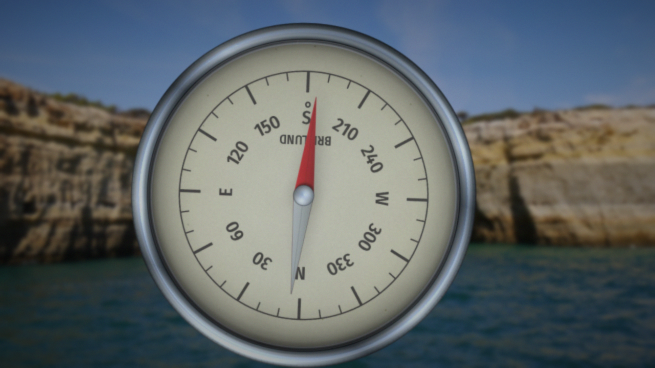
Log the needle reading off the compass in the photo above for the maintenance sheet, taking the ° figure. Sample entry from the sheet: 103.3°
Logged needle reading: 185°
